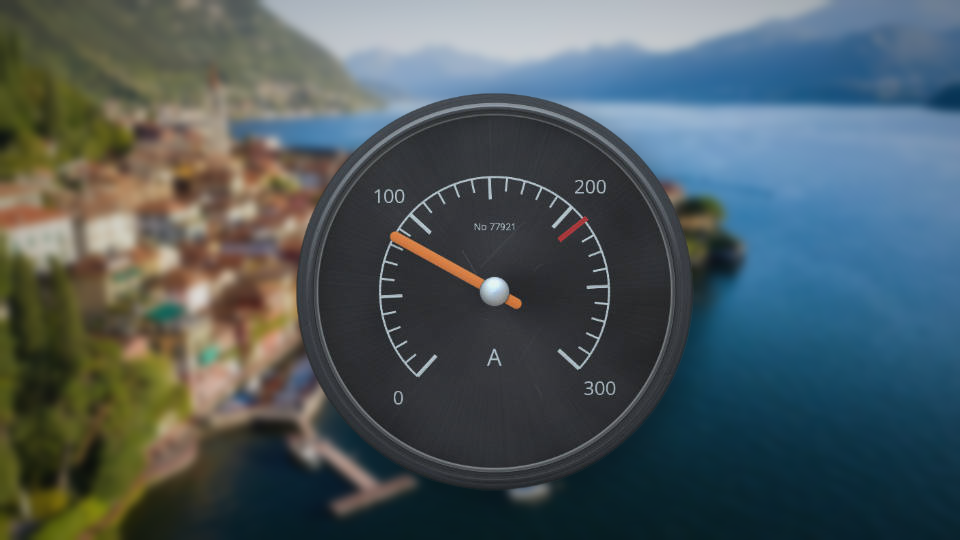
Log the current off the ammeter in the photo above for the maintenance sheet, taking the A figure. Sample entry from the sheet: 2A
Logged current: 85A
